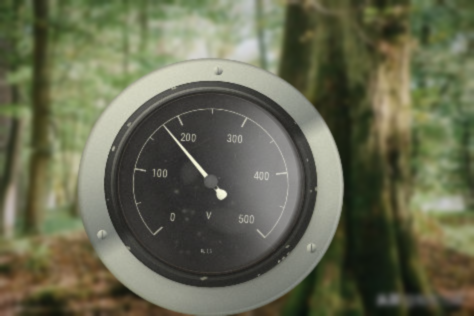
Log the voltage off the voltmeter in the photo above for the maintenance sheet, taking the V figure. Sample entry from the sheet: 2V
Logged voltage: 175V
